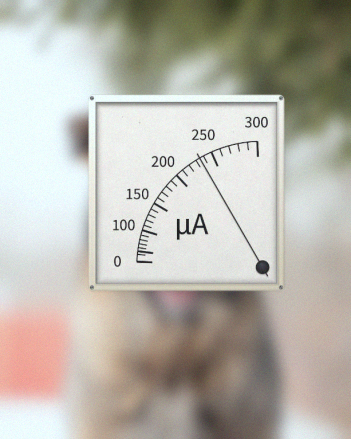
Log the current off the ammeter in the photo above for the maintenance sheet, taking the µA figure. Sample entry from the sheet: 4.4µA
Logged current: 235µA
